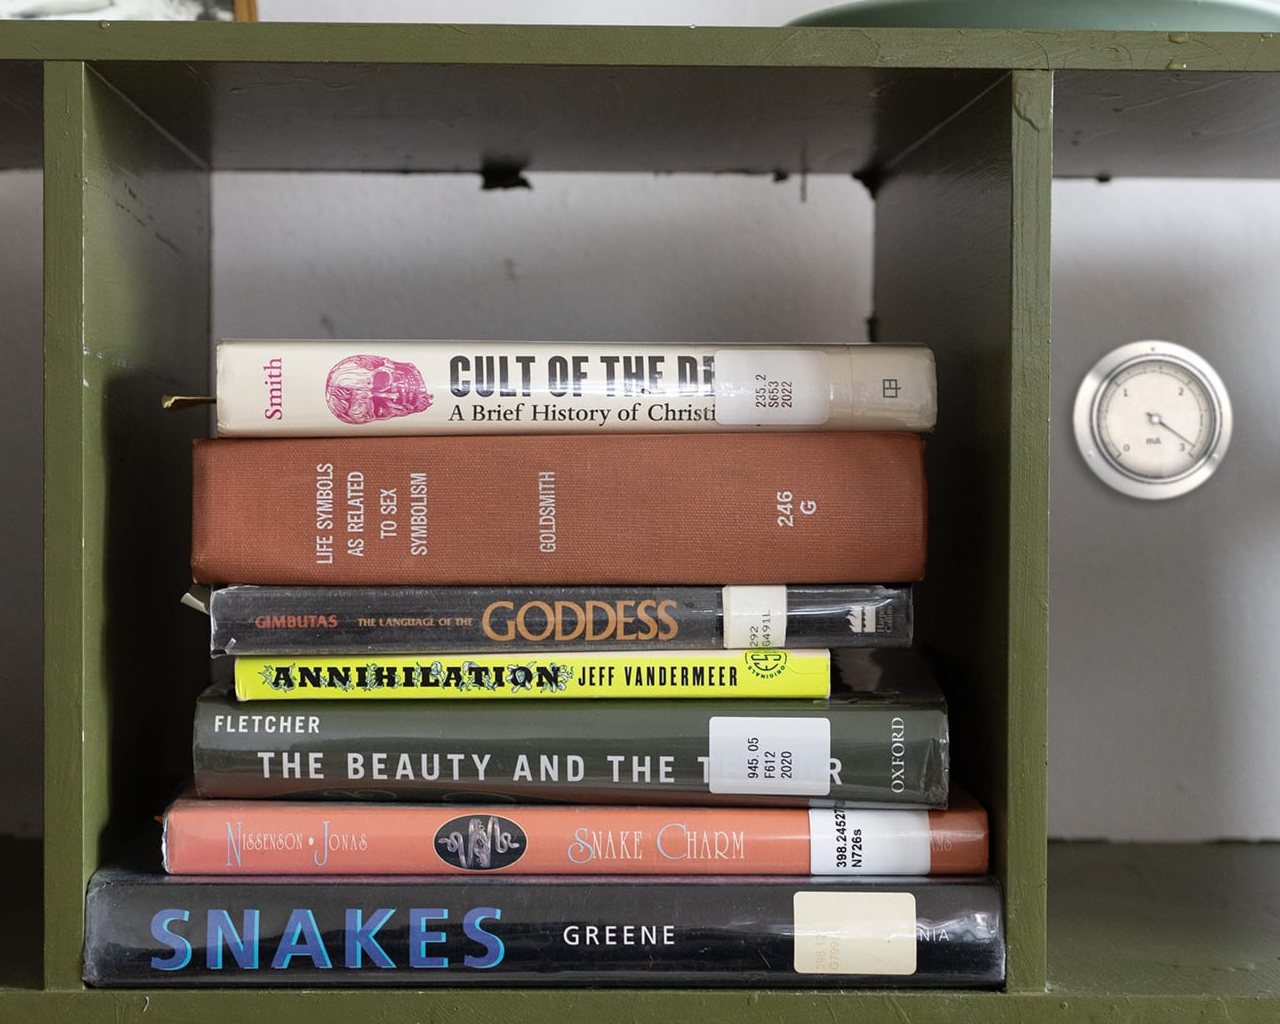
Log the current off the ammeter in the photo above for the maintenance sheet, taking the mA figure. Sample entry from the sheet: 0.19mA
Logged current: 2.9mA
